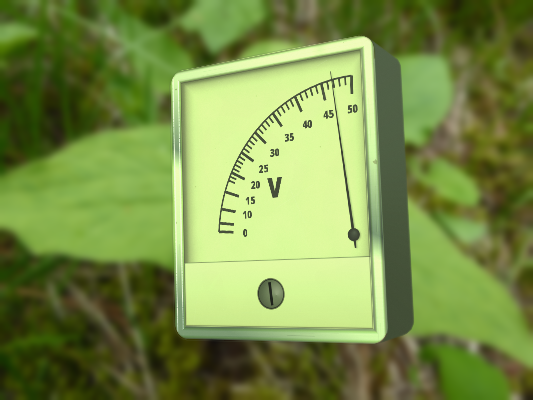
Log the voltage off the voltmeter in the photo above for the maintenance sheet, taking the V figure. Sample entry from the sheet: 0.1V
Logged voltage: 47V
